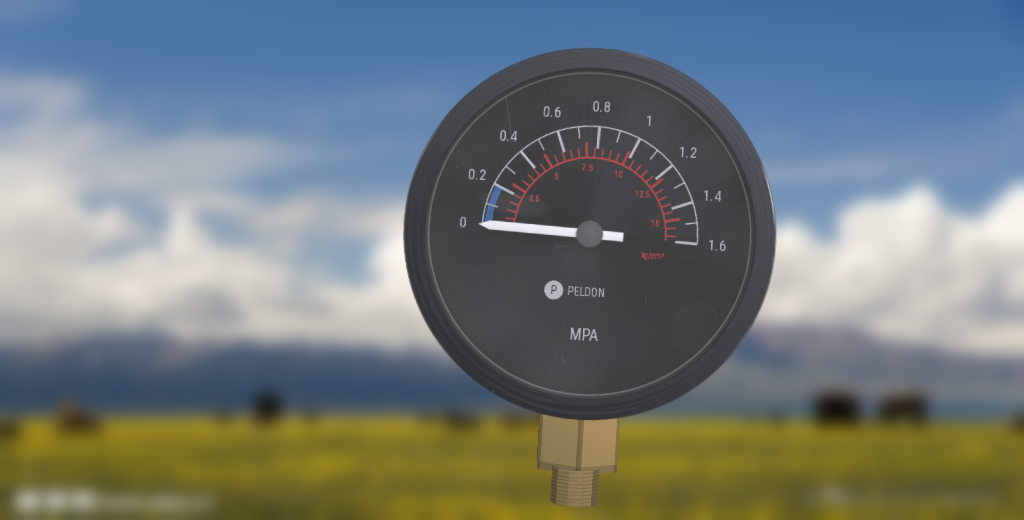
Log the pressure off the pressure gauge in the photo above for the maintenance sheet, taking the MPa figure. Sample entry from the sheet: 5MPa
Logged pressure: 0MPa
